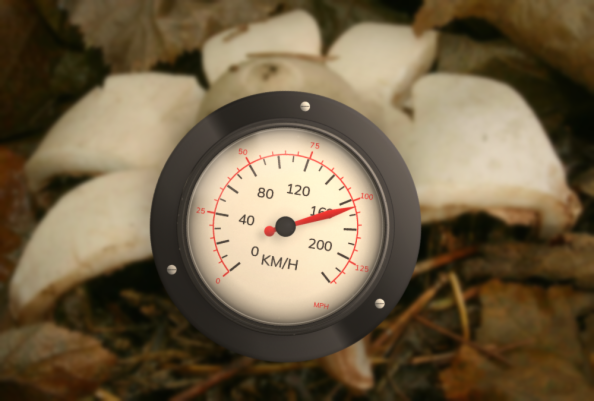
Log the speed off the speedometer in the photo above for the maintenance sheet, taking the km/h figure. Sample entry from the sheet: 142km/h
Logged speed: 165km/h
